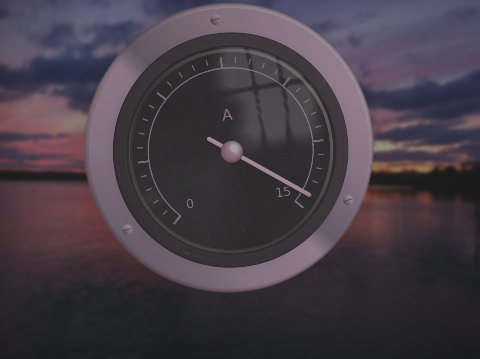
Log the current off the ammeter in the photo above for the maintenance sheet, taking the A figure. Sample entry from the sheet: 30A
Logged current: 14.5A
